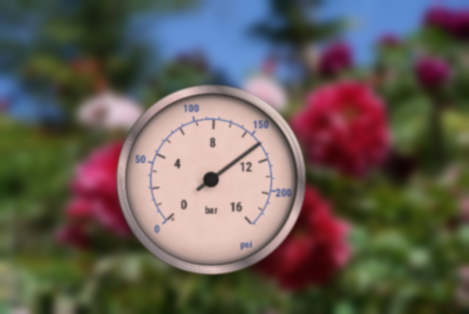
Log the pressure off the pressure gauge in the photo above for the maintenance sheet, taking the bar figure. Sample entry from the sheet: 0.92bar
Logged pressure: 11bar
